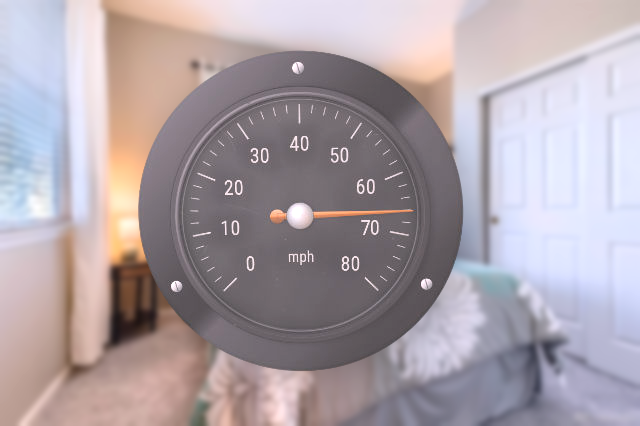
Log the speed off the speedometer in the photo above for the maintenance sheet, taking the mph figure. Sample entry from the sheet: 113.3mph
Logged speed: 66mph
